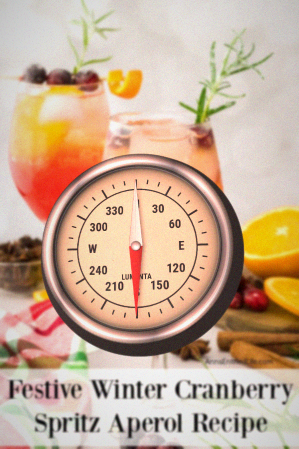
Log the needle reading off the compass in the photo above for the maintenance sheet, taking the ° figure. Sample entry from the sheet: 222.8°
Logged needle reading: 180°
